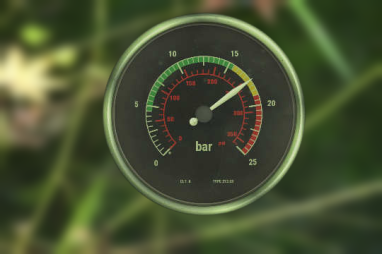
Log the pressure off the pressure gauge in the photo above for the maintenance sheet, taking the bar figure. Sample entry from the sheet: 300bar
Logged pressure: 17.5bar
